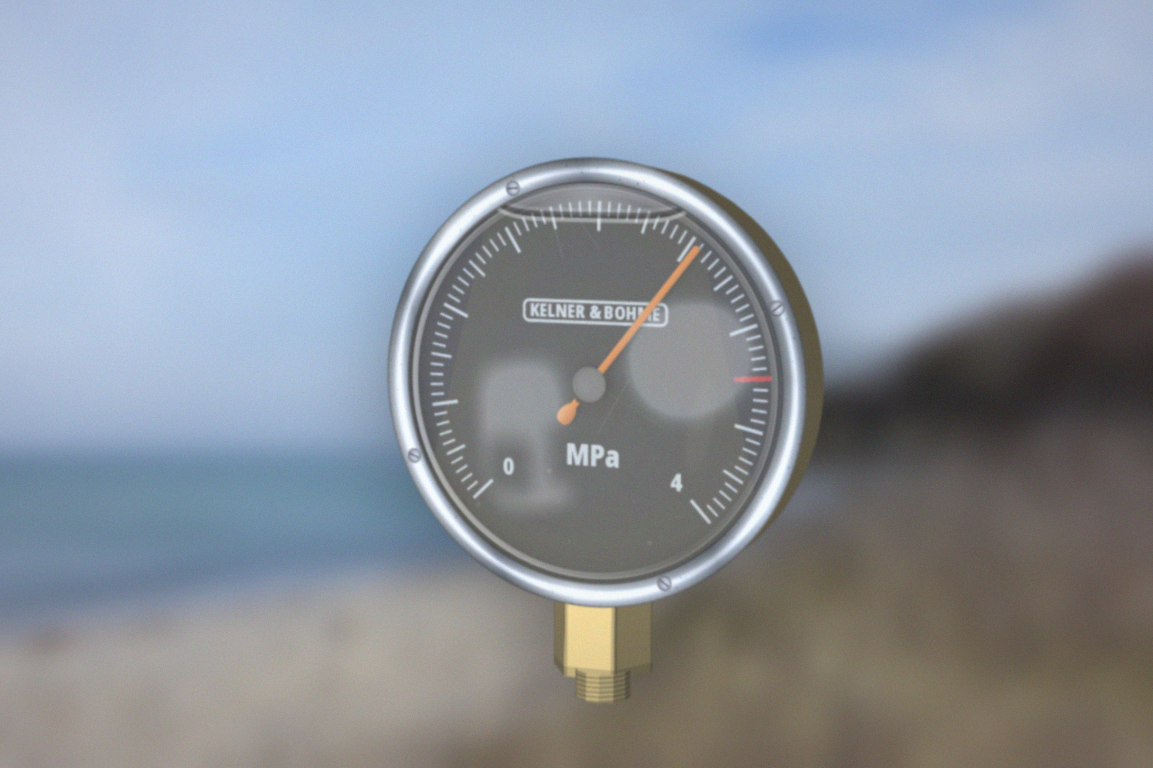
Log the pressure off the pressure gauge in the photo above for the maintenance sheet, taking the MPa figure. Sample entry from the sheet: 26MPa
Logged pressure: 2.55MPa
